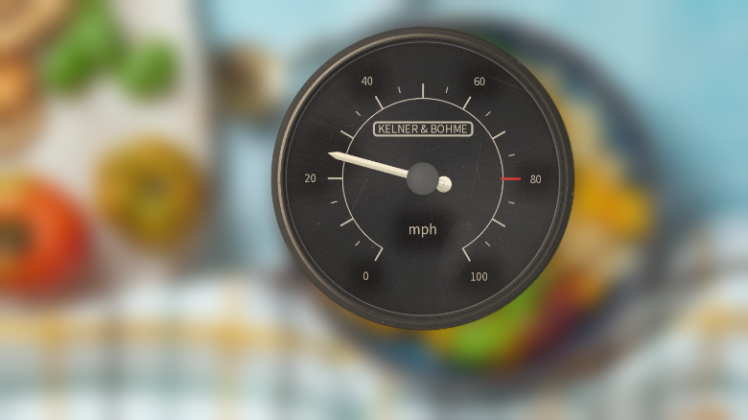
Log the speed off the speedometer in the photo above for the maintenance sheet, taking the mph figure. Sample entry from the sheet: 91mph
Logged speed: 25mph
